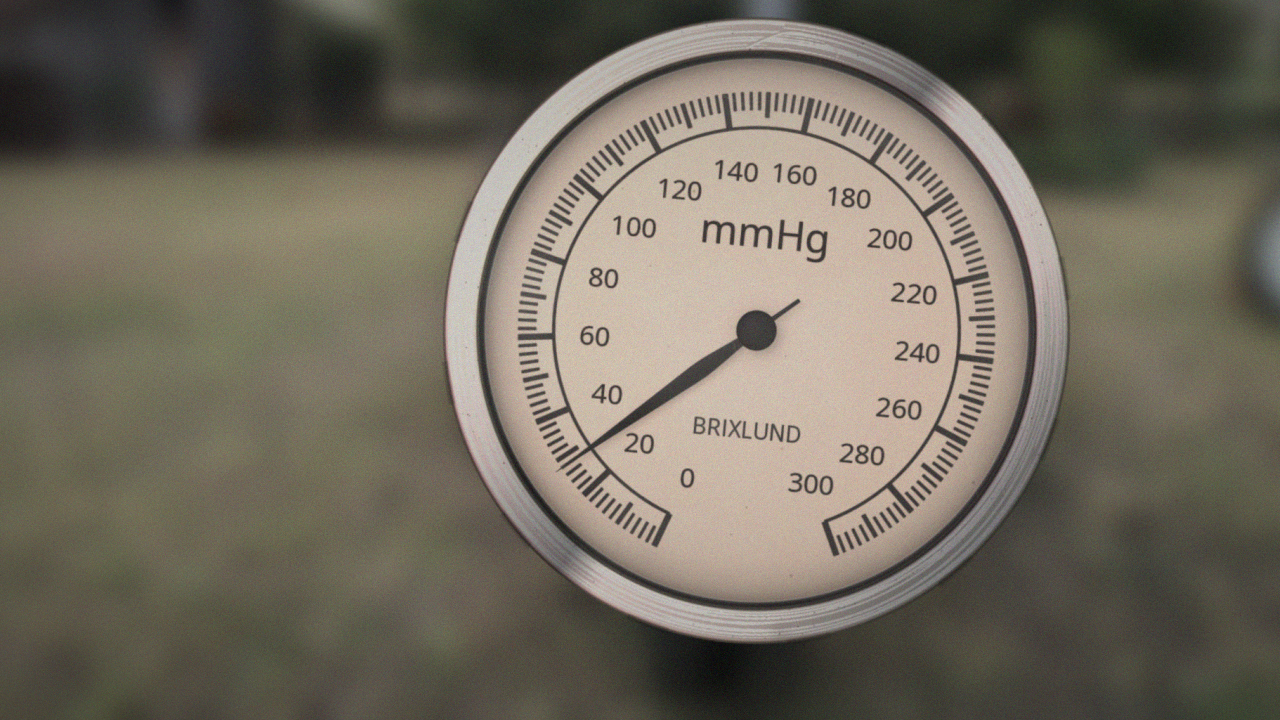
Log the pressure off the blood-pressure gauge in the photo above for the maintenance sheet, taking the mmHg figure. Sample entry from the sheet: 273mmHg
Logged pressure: 28mmHg
